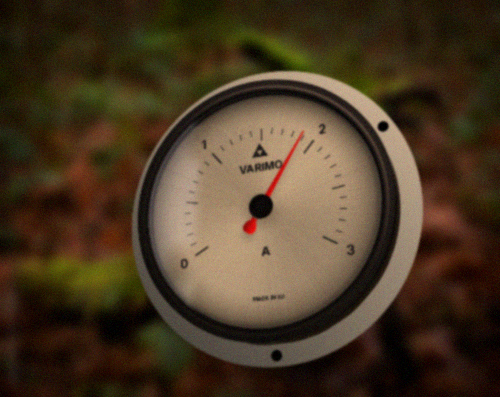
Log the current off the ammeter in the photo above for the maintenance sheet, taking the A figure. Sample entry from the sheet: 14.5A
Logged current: 1.9A
